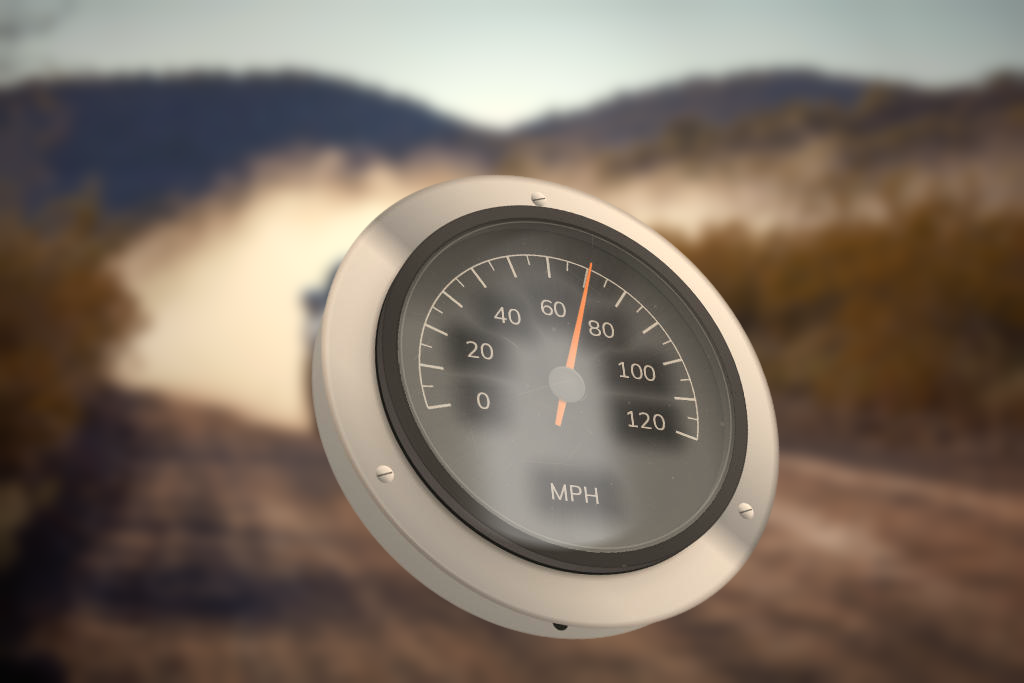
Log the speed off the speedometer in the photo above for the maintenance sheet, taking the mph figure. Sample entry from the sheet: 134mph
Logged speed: 70mph
